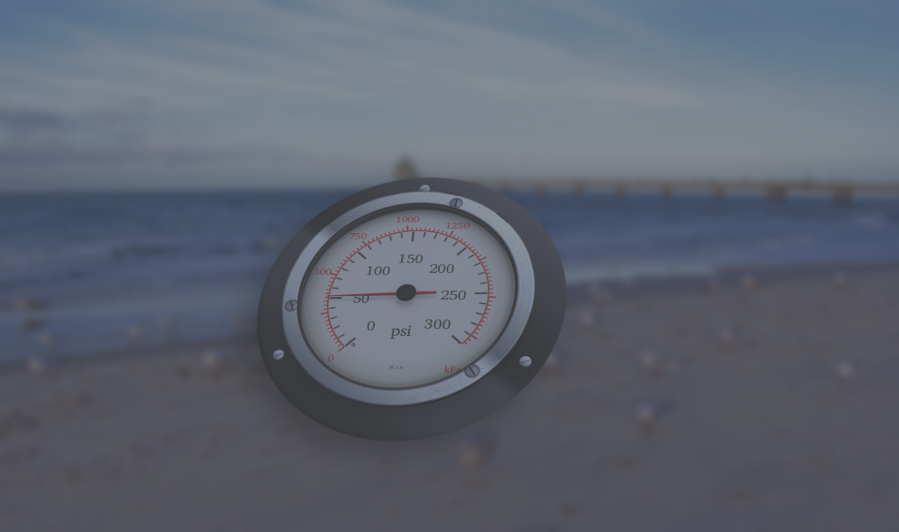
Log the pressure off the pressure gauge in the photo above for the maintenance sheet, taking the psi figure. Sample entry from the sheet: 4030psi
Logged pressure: 50psi
